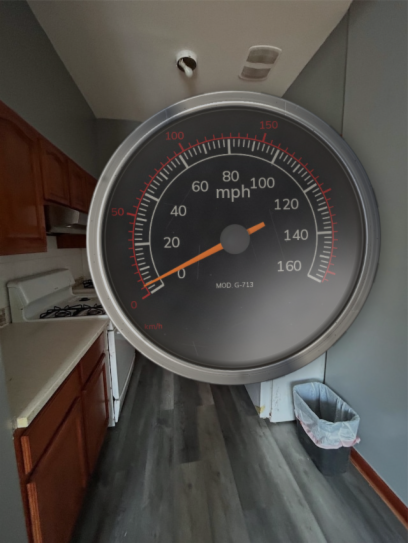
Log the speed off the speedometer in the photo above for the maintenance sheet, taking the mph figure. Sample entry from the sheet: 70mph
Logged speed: 4mph
